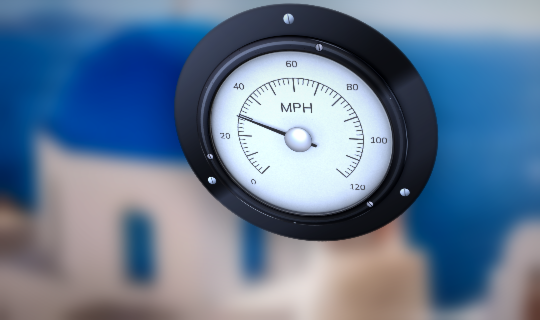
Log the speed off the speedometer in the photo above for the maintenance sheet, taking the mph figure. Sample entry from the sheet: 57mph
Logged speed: 30mph
